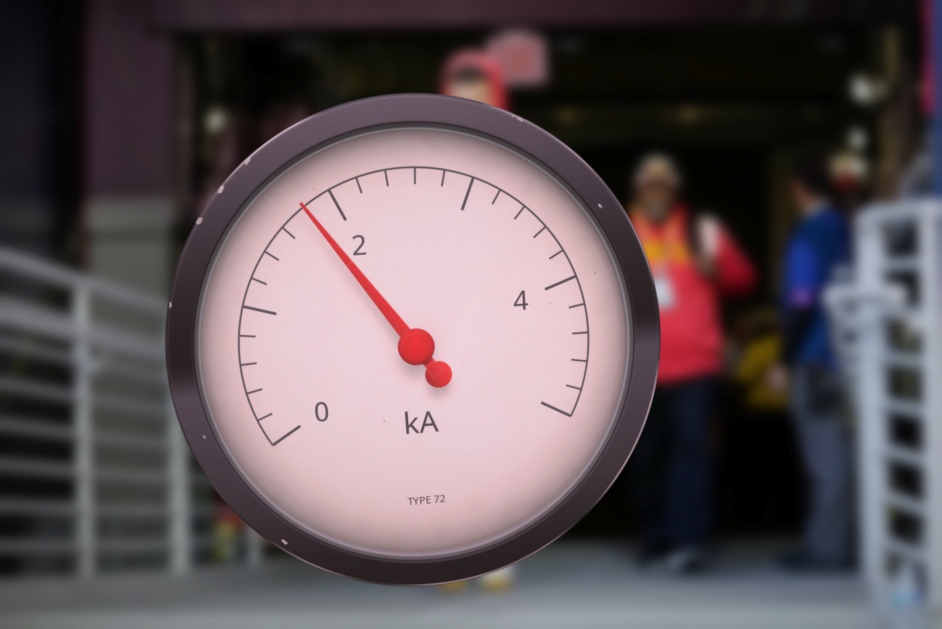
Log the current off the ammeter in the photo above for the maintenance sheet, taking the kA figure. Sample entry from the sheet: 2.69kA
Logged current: 1.8kA
